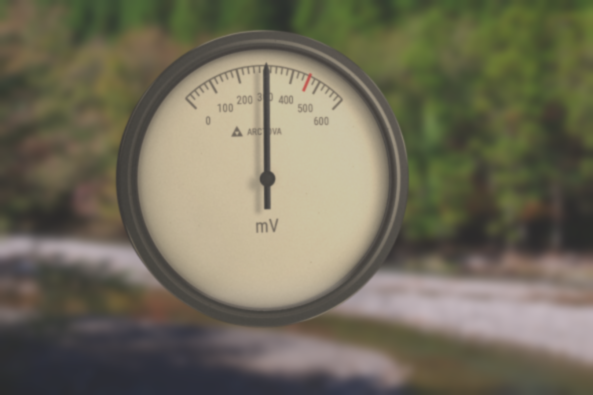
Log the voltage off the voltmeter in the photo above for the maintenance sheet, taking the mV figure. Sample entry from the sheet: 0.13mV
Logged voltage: 300mV
